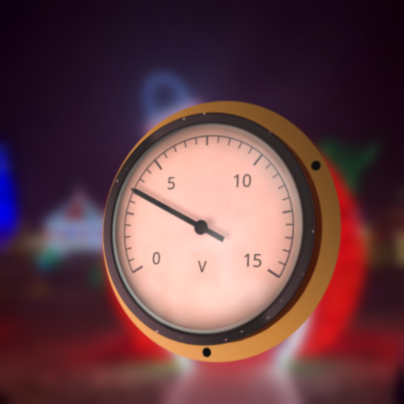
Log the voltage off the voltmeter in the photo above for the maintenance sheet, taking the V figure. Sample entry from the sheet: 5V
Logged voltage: 3.5V
